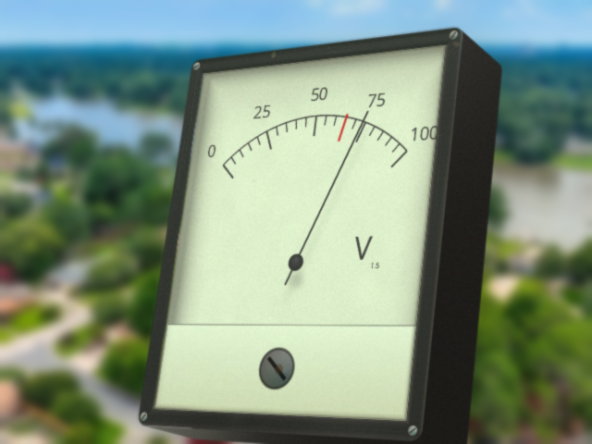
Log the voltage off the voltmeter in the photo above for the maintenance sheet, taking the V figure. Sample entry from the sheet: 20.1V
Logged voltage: 75V
